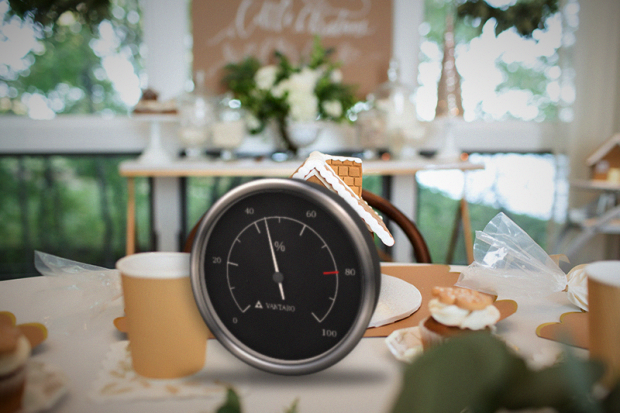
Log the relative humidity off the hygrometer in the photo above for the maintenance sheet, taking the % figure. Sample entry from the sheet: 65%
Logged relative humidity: 45%
